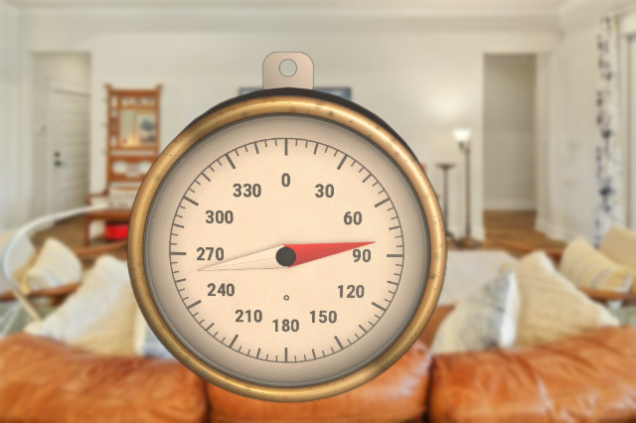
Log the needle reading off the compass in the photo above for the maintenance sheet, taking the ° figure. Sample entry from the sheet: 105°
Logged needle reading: 80°
